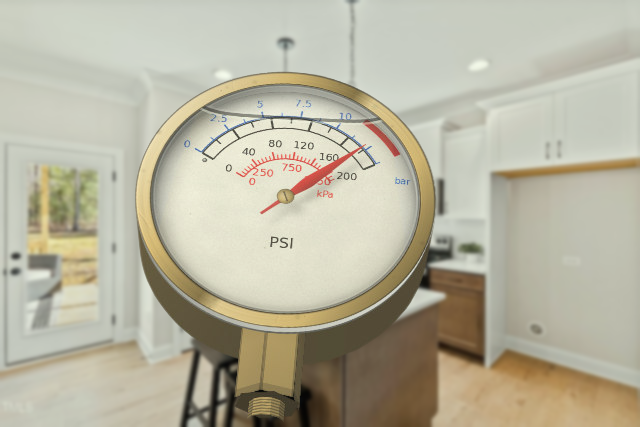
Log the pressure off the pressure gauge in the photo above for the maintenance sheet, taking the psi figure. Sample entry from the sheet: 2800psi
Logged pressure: 180psi
